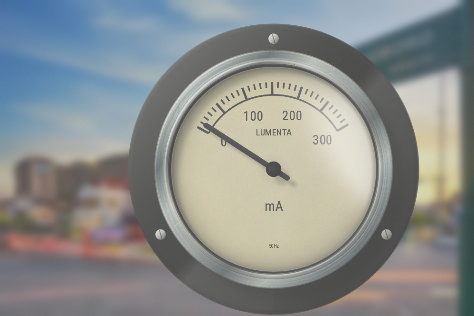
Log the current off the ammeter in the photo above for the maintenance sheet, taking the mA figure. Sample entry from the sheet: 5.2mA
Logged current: 10mA
